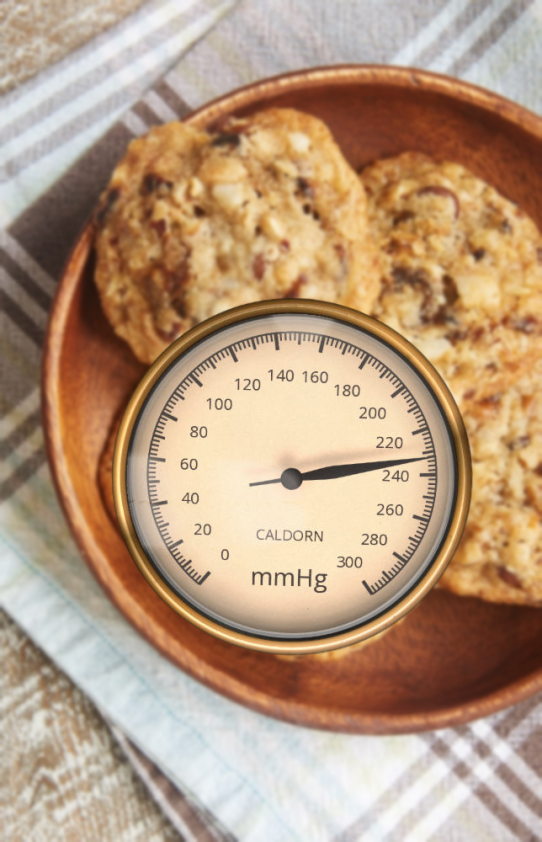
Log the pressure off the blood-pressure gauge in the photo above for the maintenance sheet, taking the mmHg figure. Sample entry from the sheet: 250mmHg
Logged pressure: 232mmHg
